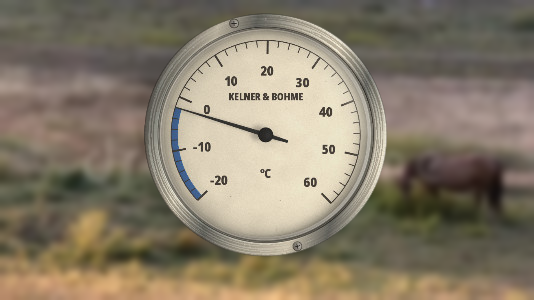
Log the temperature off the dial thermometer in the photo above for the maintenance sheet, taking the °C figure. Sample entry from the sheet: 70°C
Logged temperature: -2°C
